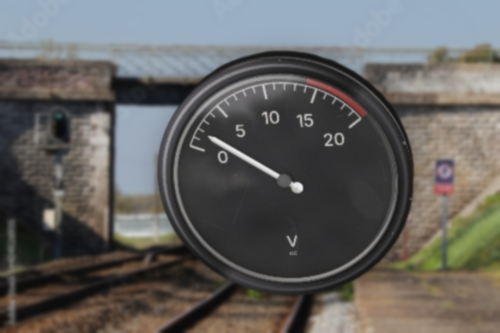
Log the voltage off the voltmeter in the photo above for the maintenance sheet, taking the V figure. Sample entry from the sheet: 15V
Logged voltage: 2V
